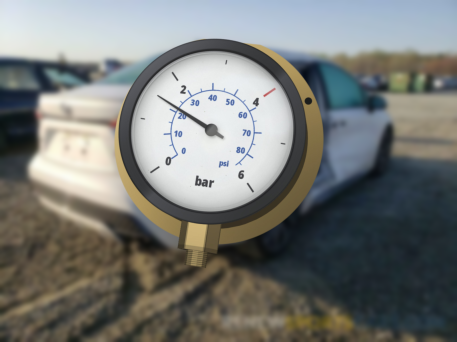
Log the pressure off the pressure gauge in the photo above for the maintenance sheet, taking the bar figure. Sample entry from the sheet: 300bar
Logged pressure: 1.5bar
